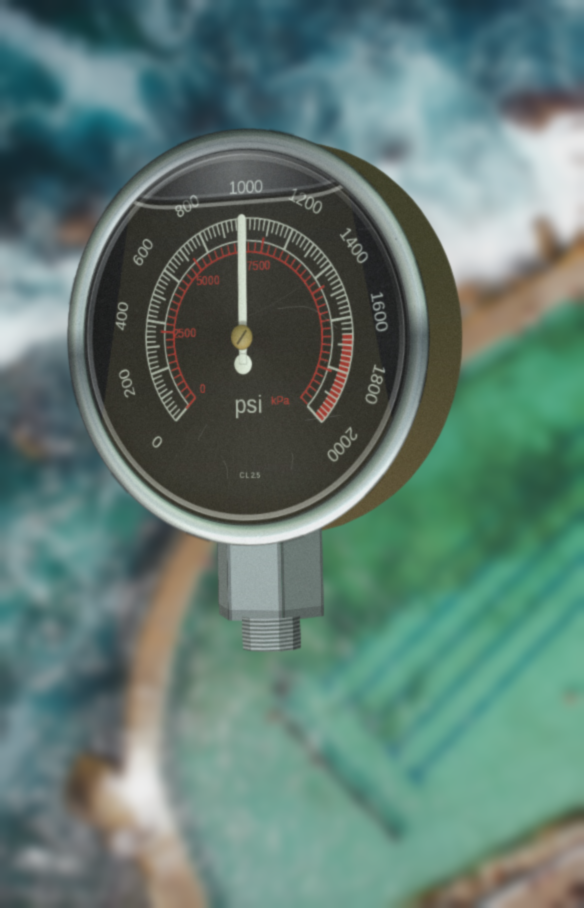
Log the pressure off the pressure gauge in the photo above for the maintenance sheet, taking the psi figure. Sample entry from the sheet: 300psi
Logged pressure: 1000psi
